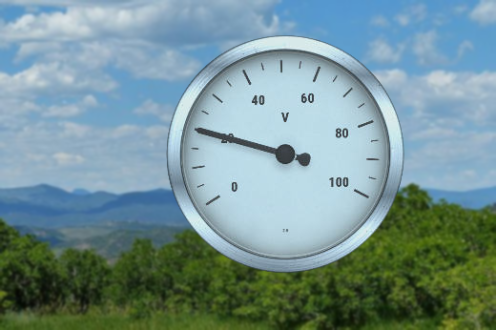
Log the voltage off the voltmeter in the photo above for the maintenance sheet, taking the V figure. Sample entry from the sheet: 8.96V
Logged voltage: 20V
